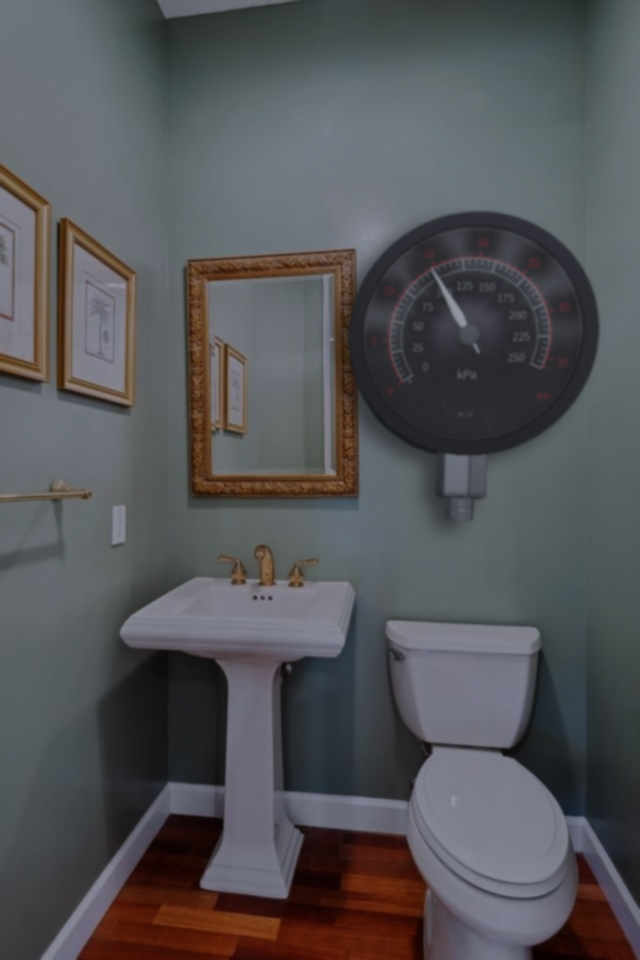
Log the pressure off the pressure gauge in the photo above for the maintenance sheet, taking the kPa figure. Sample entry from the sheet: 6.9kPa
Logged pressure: 100kPa
